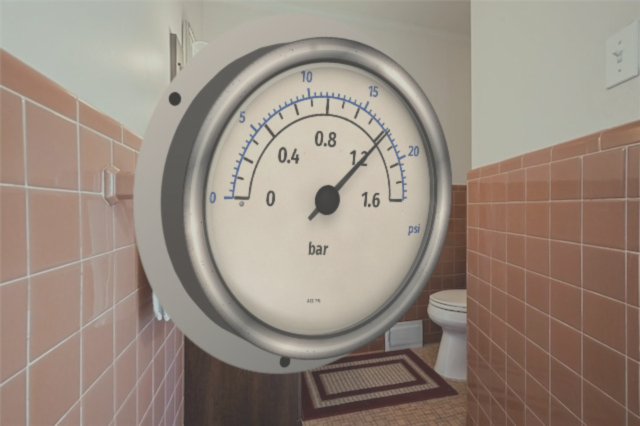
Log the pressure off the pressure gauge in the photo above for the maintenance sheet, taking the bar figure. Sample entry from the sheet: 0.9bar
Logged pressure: 1.2bar
